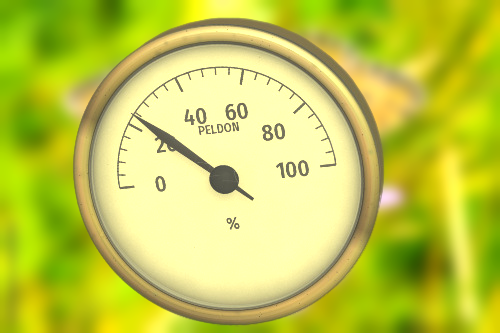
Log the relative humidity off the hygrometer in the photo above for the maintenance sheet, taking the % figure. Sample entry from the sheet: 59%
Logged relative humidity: 24%
